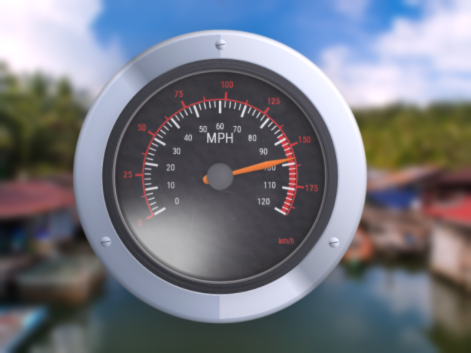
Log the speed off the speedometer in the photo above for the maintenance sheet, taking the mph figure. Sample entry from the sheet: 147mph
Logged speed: 98mph
